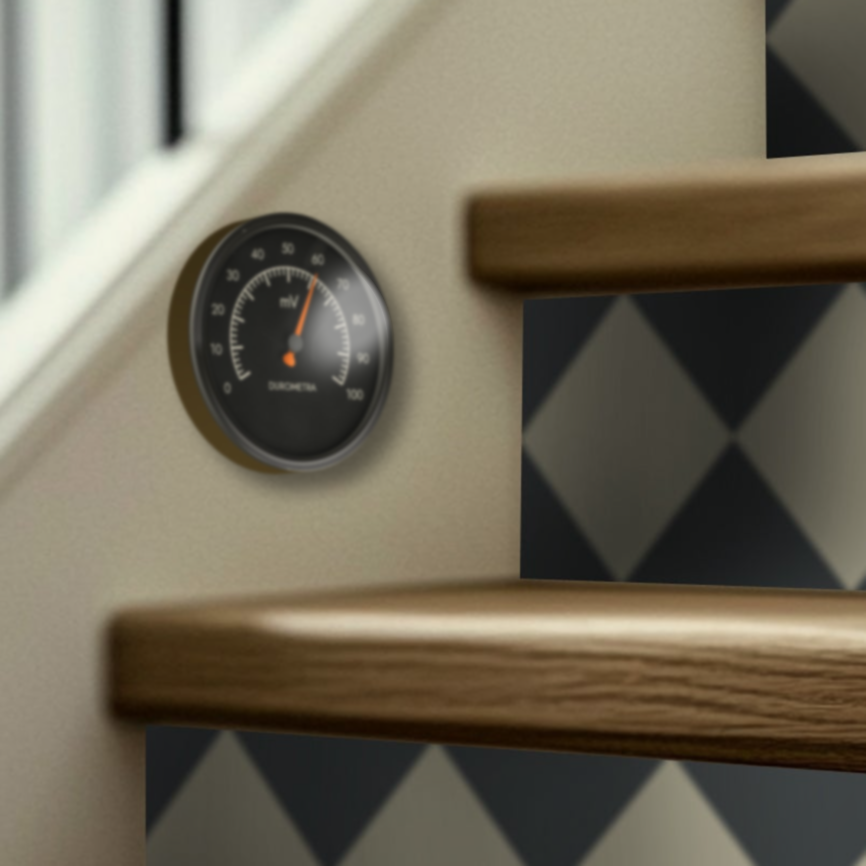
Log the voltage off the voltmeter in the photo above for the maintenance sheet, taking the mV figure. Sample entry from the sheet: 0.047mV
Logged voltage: 60mV
